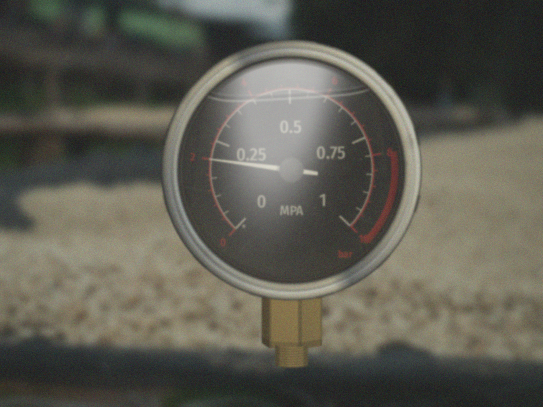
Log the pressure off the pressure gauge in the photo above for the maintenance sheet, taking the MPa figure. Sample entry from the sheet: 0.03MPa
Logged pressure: 0.2MPa
